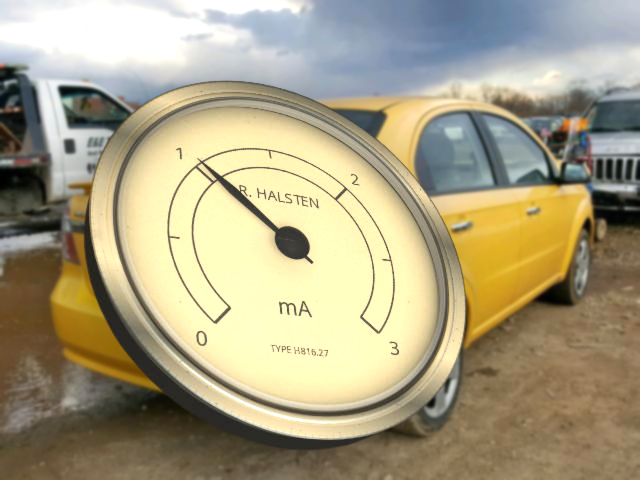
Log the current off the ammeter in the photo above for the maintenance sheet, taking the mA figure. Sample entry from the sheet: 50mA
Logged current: 1mA
